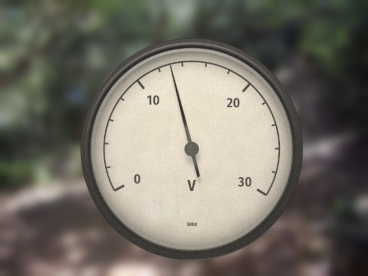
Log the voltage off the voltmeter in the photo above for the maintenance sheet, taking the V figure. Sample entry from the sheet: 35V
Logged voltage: 13V
